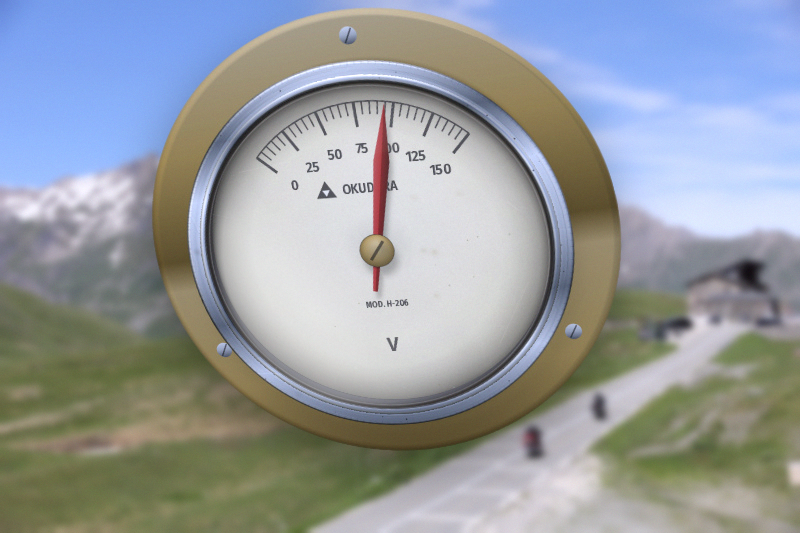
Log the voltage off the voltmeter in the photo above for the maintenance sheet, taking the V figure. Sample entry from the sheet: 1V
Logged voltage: 95V
